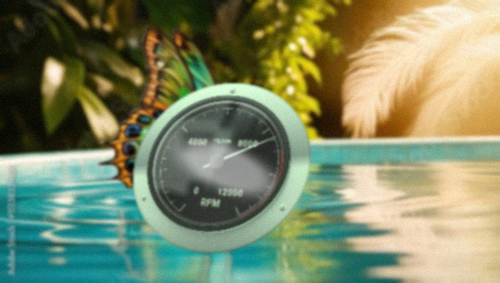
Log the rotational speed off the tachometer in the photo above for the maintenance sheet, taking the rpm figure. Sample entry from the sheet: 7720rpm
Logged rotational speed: 8500rpm
